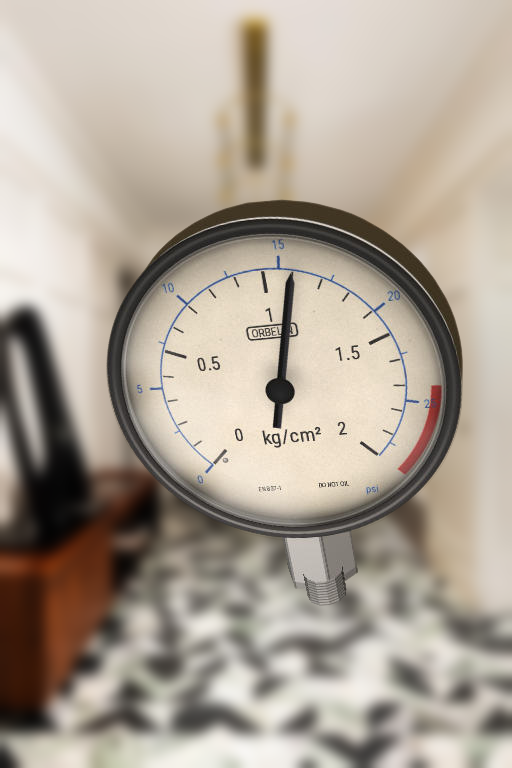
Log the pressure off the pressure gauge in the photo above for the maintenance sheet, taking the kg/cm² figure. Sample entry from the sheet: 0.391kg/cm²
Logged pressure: 1.1kg/cm²
